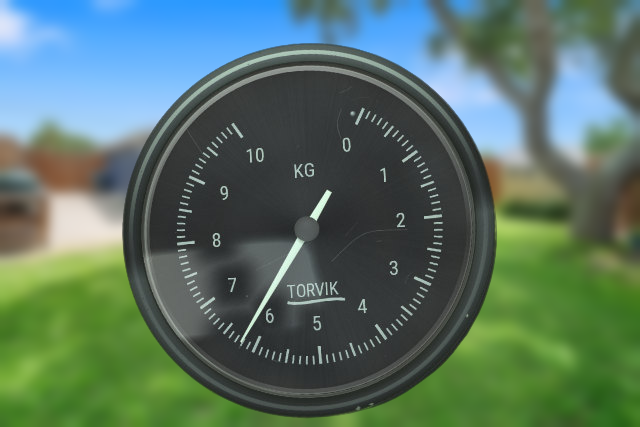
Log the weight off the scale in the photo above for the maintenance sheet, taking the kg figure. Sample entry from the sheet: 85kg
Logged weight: 6.2kg
